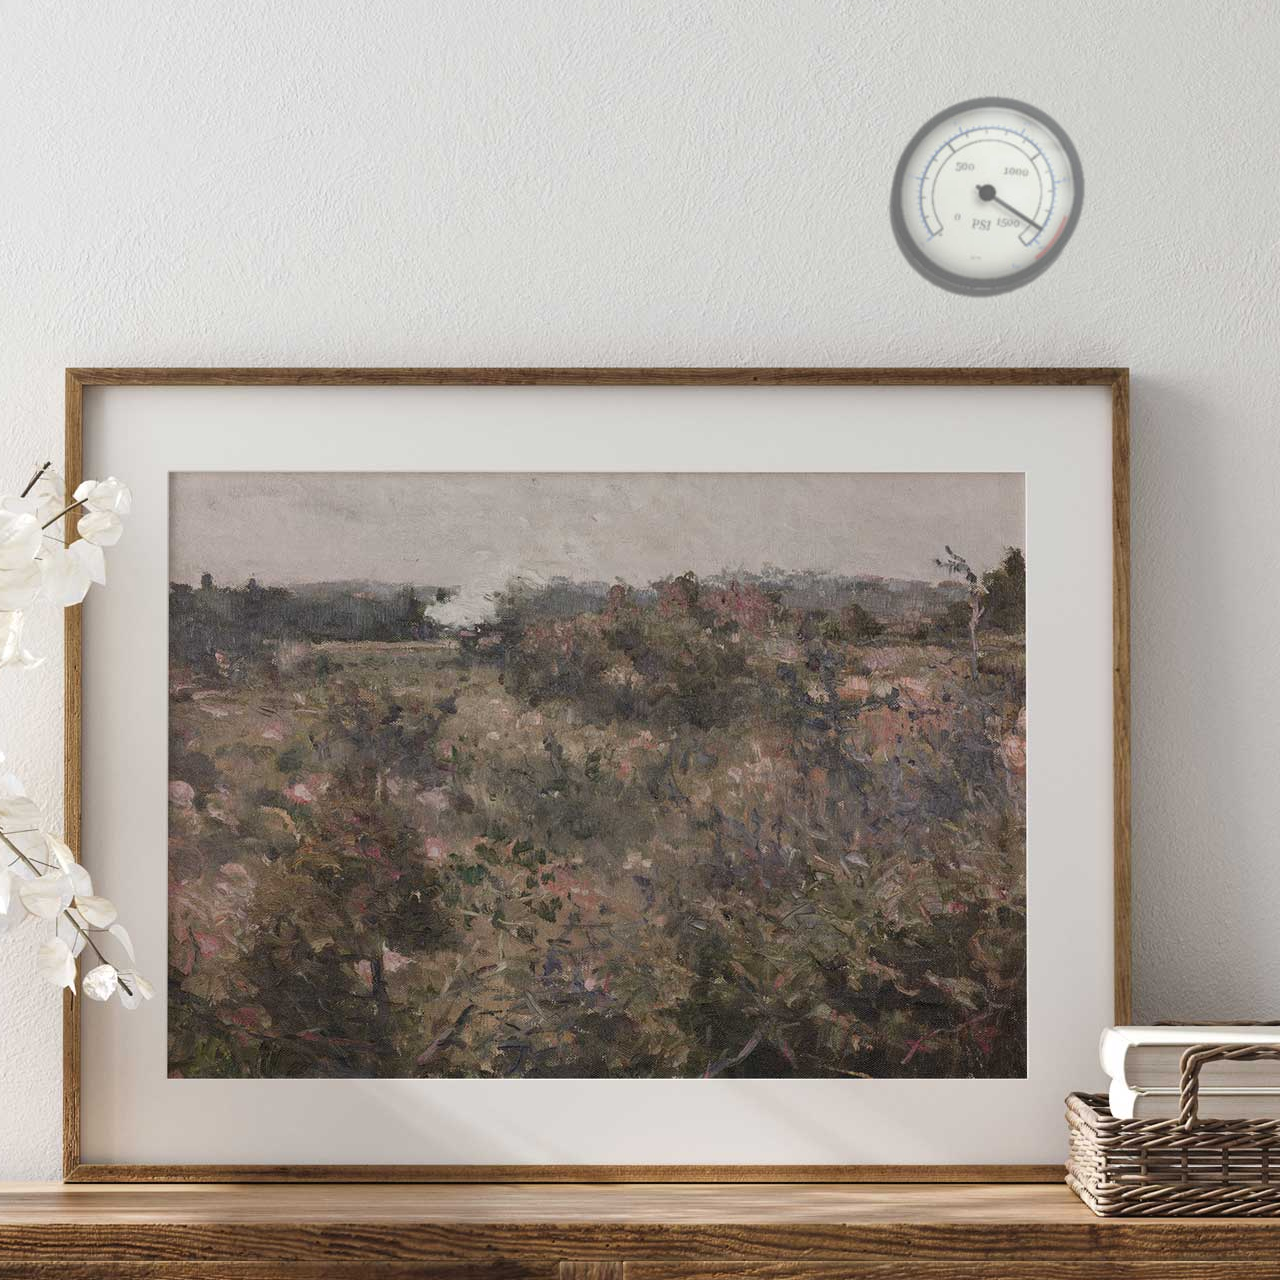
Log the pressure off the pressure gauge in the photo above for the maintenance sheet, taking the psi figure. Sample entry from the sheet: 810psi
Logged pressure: 1400psi
